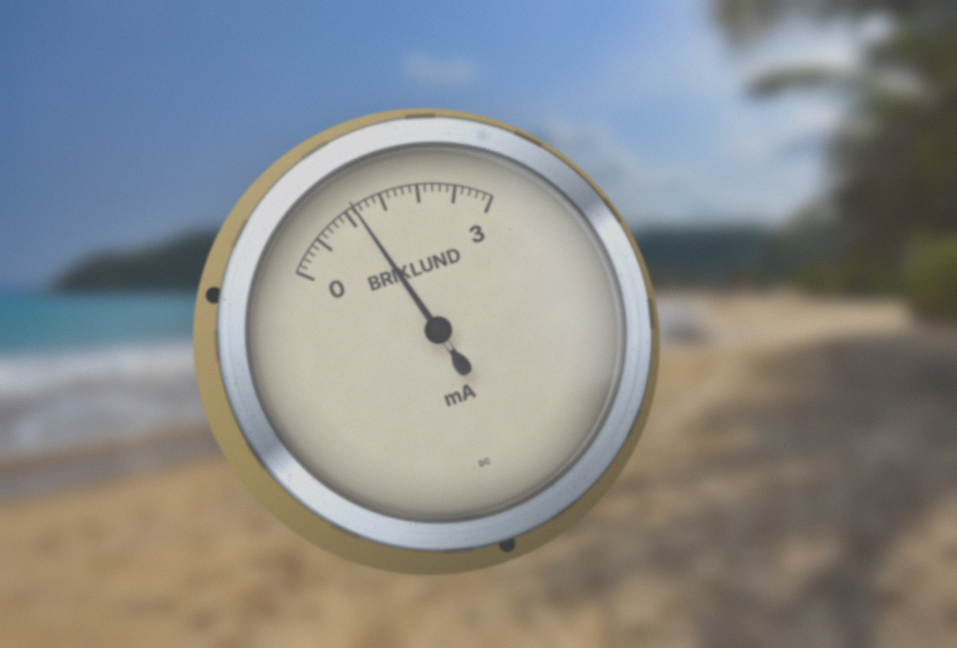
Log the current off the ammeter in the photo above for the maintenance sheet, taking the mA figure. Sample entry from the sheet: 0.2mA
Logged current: 1.1mA
